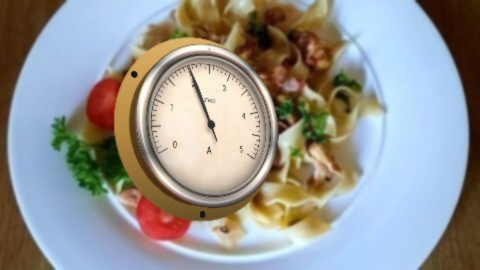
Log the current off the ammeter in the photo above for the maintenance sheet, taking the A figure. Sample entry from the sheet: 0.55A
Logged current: 2A
